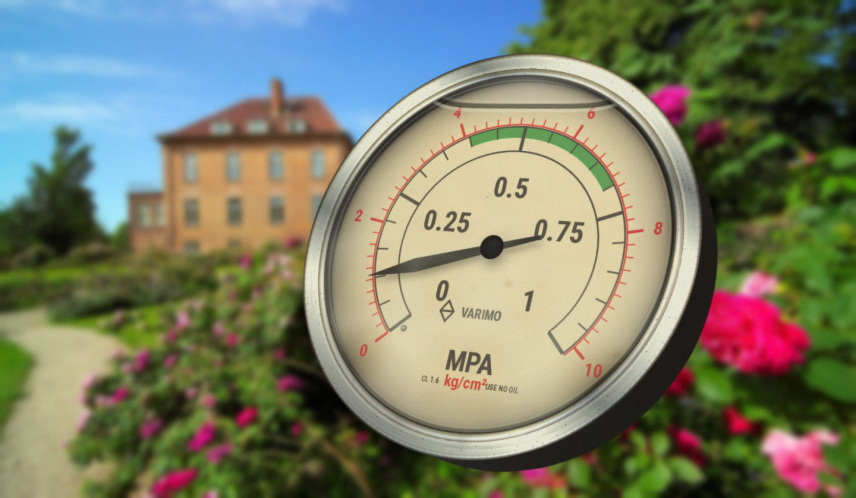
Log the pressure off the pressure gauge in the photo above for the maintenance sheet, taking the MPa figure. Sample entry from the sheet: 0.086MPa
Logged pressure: 0.1MPa
